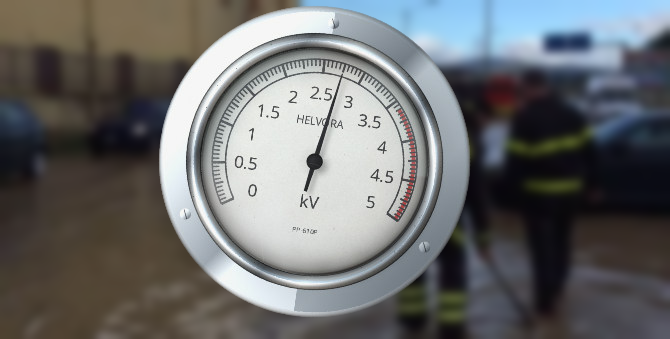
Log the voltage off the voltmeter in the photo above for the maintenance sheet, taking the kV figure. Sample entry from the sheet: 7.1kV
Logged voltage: 2.75kV
